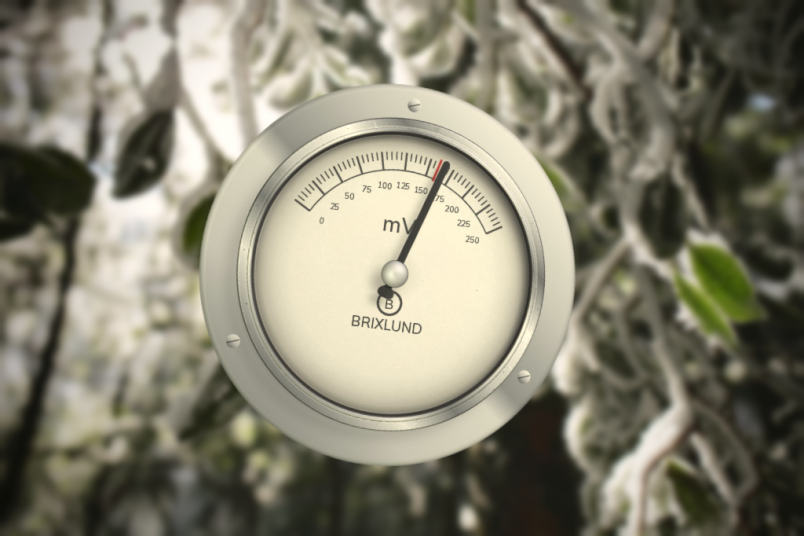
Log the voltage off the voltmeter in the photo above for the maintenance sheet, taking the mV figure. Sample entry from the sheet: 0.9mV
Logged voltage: 165mV
